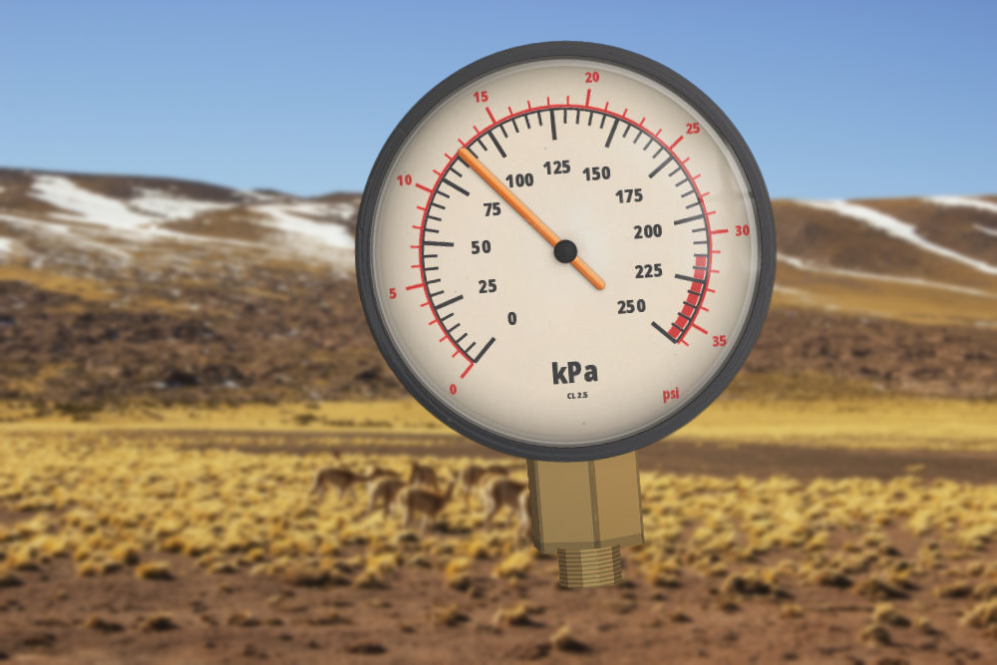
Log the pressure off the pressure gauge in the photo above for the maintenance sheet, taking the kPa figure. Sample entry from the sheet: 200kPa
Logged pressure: 87.5kPa
